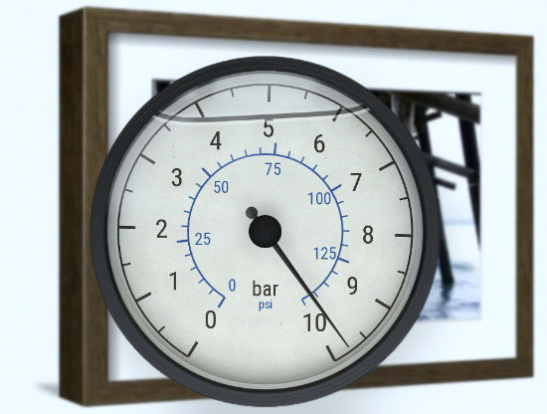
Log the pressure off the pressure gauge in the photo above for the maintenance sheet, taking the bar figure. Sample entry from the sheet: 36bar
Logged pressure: 9.75bar
